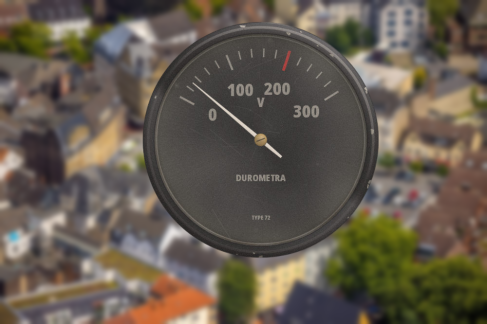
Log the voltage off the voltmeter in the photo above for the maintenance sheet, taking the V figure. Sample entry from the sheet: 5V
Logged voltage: 30V
